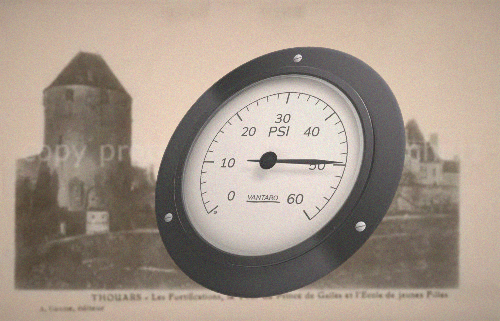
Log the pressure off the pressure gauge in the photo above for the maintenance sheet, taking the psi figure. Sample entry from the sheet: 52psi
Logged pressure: 50psi
